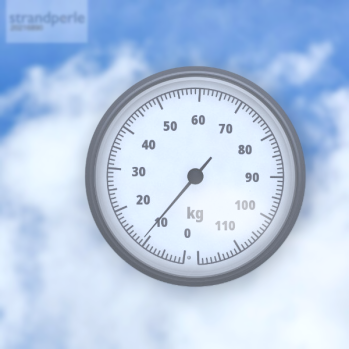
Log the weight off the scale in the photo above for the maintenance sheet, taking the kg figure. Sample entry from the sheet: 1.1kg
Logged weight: 11kg
